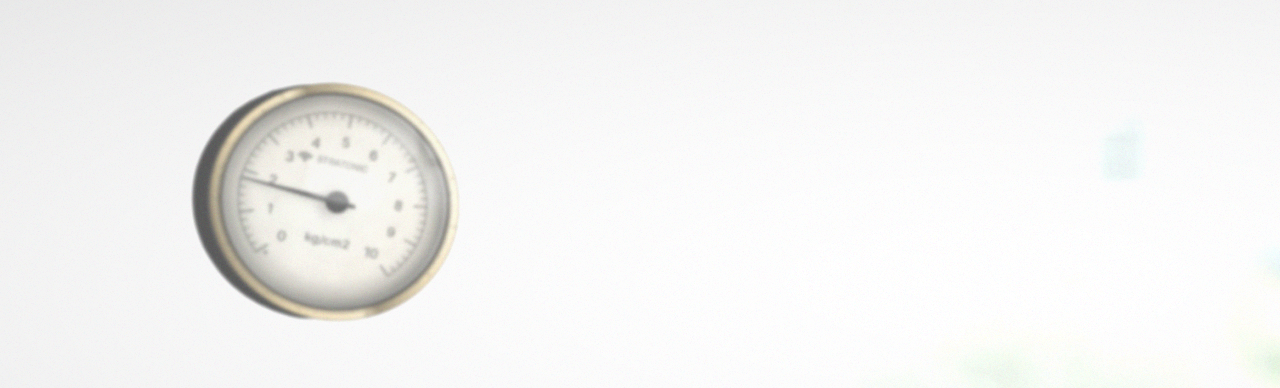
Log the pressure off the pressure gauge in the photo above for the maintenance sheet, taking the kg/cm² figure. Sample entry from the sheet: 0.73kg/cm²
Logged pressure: 1.8kg/cm²
